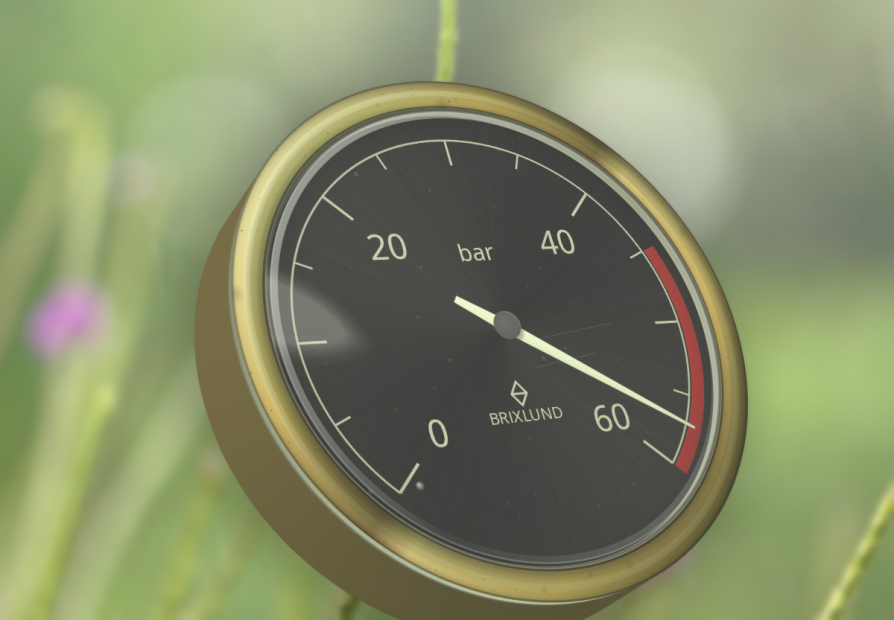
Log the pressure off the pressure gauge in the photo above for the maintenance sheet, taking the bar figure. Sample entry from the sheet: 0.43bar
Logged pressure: 57.5bar
